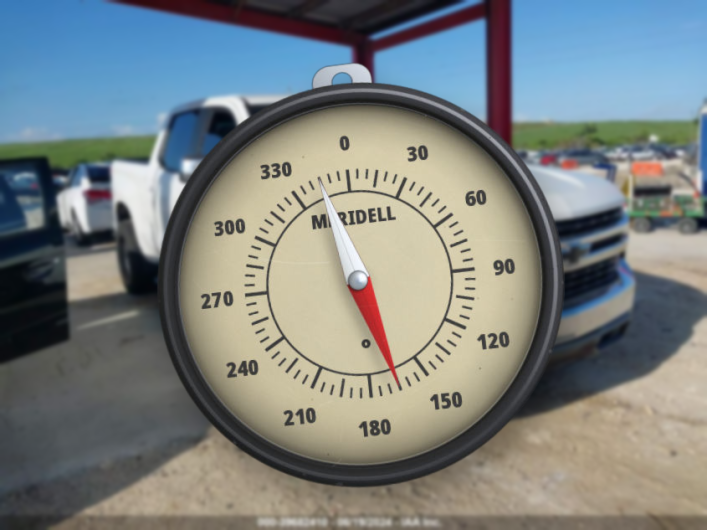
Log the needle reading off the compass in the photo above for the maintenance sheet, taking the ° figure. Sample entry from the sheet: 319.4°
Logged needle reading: 165°
